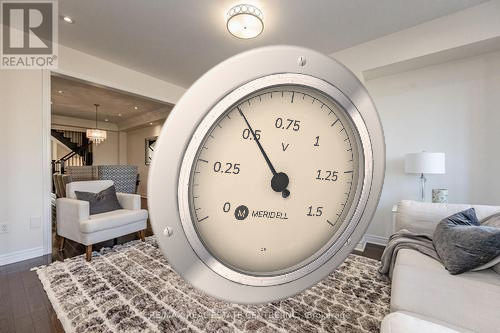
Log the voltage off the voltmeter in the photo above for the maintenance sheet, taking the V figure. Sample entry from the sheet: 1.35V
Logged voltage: 0.5V
